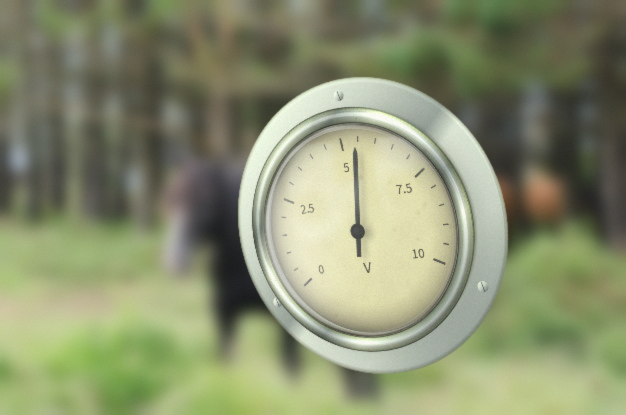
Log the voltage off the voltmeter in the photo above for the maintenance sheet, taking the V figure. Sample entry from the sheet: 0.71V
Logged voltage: 5.5V
